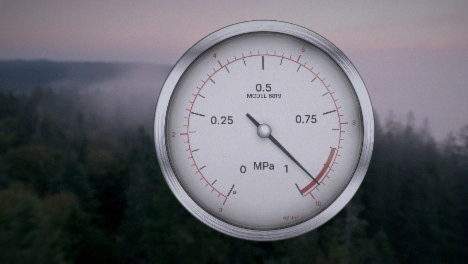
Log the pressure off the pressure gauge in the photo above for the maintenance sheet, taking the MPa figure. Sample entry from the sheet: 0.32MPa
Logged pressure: 0.95MPa
